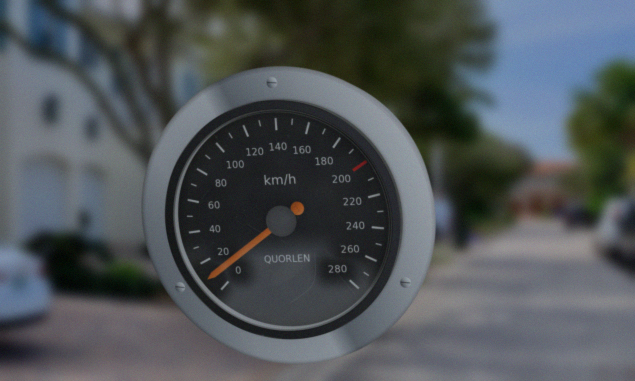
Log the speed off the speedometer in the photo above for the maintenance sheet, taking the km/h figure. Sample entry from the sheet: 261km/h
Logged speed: 10km/h
